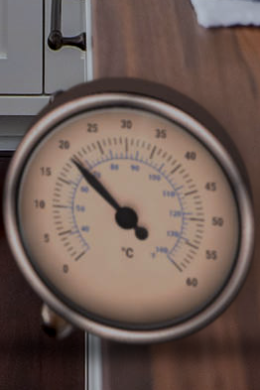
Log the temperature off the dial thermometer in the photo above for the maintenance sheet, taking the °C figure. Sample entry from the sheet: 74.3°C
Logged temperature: 20°C
